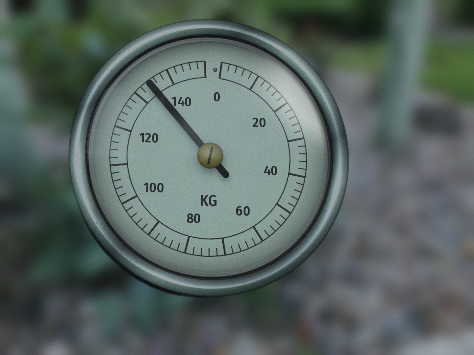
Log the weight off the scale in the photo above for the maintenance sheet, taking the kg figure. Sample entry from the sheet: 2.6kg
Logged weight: 134kg
